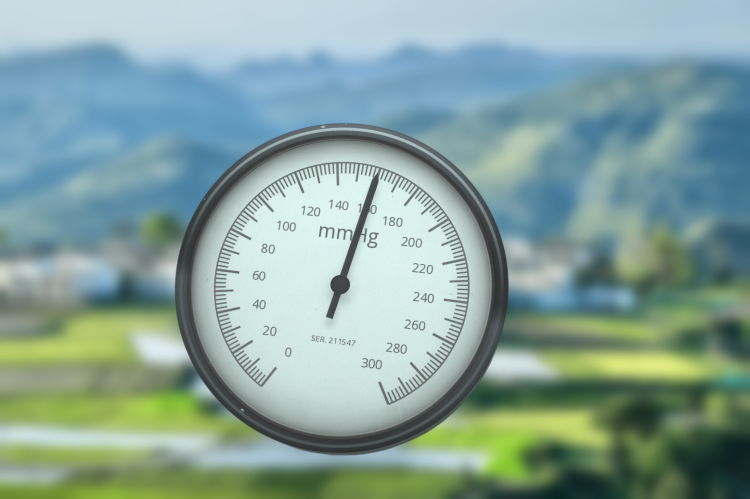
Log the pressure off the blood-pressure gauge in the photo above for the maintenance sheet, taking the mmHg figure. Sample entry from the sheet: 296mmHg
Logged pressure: 160mmHg
